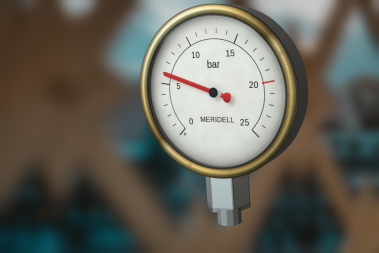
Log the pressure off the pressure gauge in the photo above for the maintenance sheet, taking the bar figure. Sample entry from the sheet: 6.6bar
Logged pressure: 6bar
